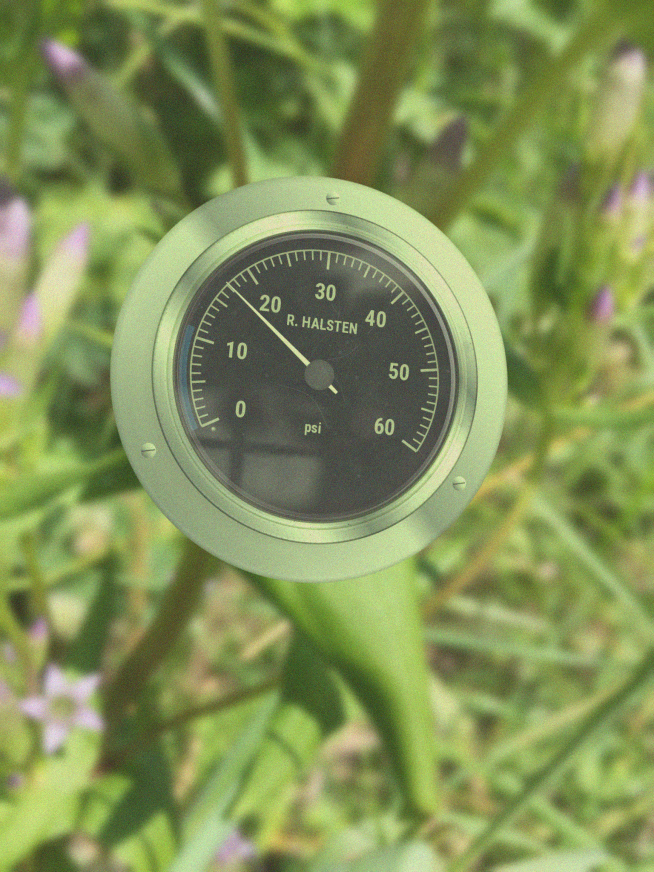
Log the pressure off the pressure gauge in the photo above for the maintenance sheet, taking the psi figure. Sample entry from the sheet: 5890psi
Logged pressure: 17psi
